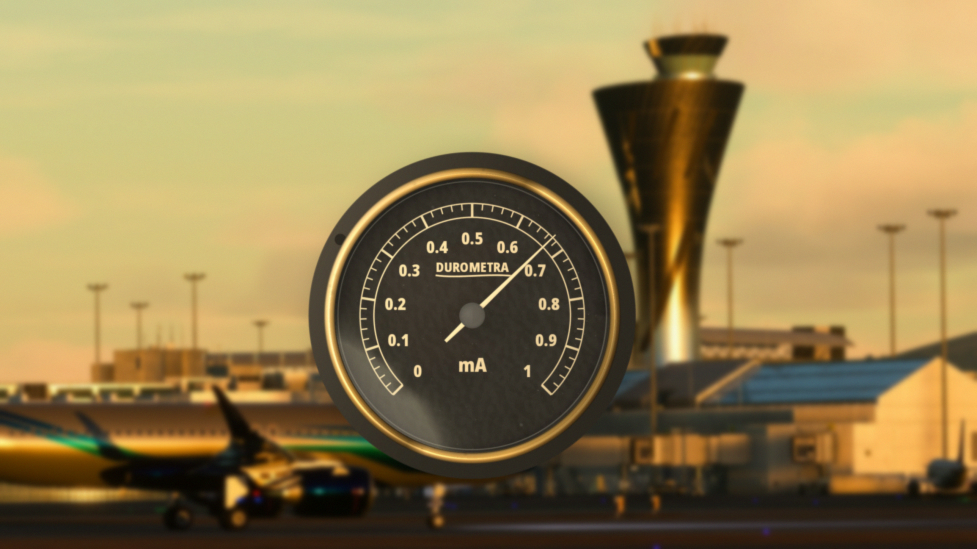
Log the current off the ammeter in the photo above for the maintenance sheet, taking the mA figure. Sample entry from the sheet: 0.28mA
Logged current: 0.67mA
